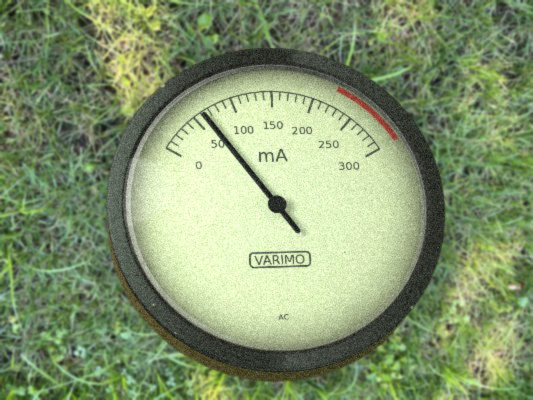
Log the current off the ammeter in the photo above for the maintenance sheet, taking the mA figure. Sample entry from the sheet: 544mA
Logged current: 60mA
